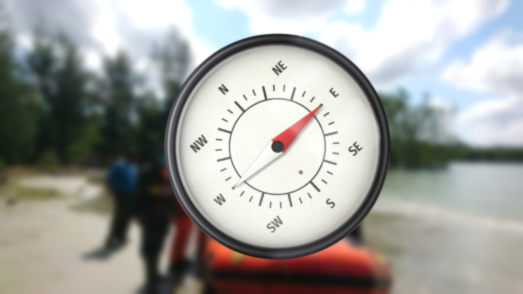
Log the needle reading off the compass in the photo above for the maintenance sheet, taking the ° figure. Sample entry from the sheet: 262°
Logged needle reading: 90°
